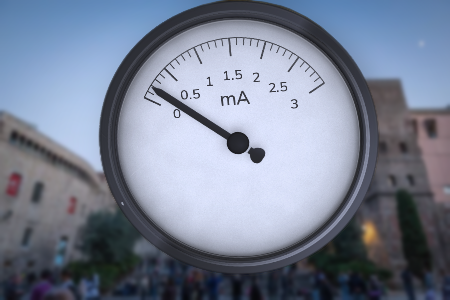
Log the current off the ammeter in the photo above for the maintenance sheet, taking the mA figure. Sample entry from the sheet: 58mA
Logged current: 0.2mA
